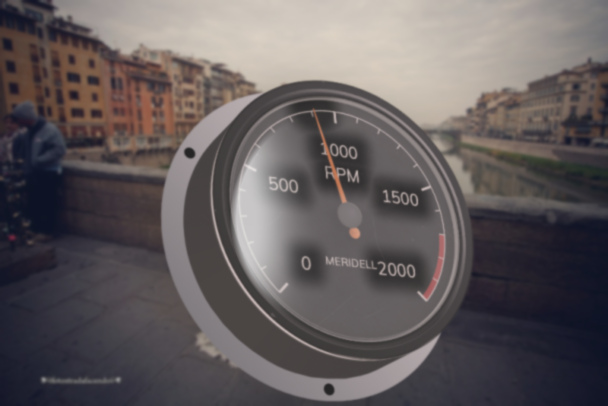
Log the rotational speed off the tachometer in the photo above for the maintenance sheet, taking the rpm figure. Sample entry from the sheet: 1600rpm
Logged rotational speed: 900rpm
